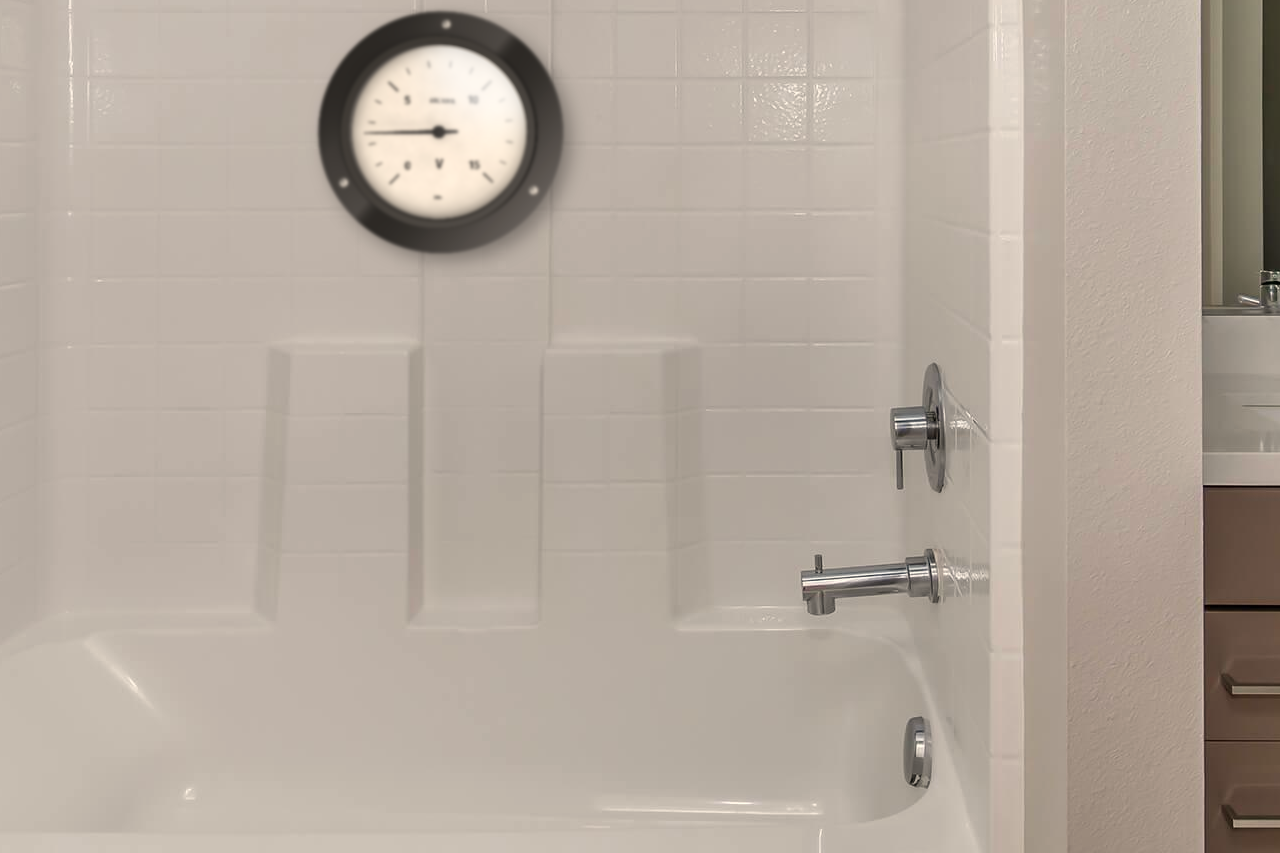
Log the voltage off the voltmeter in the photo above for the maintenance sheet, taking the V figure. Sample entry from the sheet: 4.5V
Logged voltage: 2.5V
